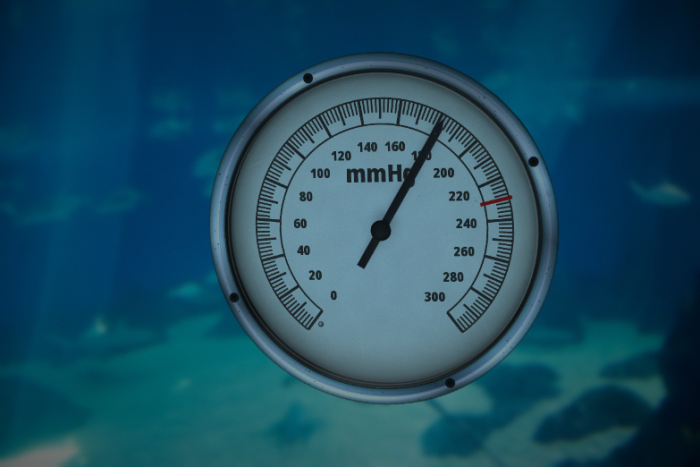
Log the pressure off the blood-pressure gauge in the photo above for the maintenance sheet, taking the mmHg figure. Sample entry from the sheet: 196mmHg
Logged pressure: 182mmHg
